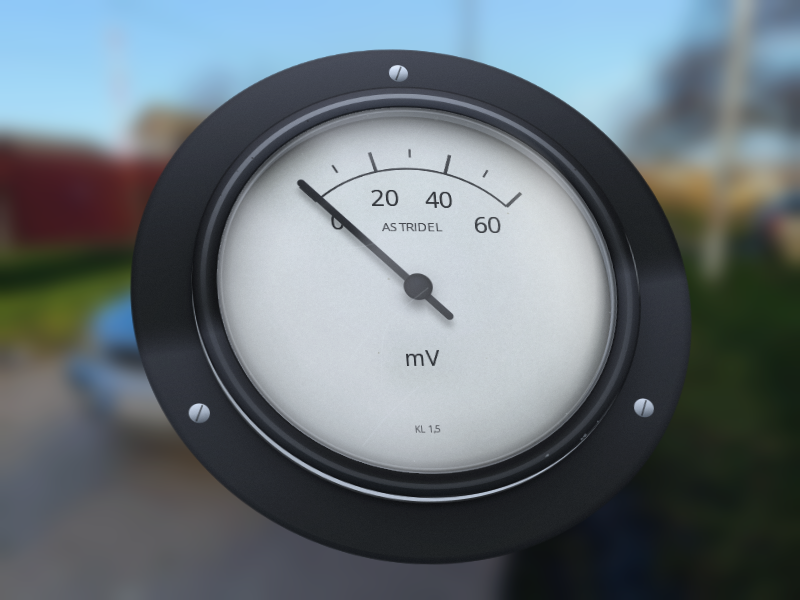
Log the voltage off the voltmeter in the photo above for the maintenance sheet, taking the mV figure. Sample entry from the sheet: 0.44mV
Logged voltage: 0mV
